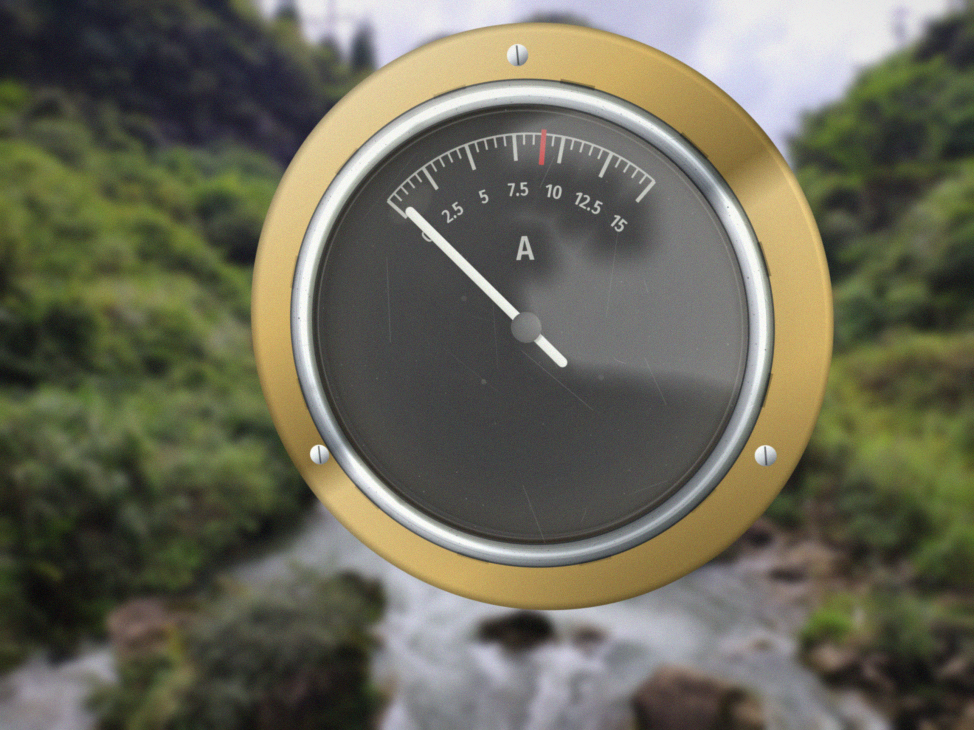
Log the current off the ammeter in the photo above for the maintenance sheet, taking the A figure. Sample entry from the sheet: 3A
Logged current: 0.5A
